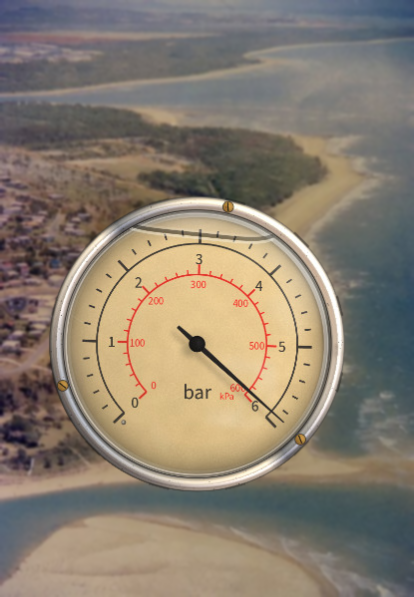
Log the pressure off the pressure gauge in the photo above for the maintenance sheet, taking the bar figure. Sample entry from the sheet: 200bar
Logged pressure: 5.9bar
